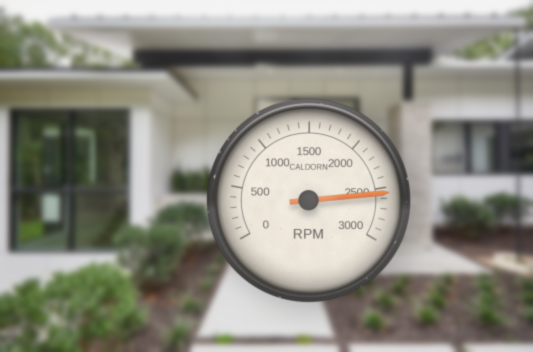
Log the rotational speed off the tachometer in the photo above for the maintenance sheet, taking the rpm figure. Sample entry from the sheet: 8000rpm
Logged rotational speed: 2550rpm
